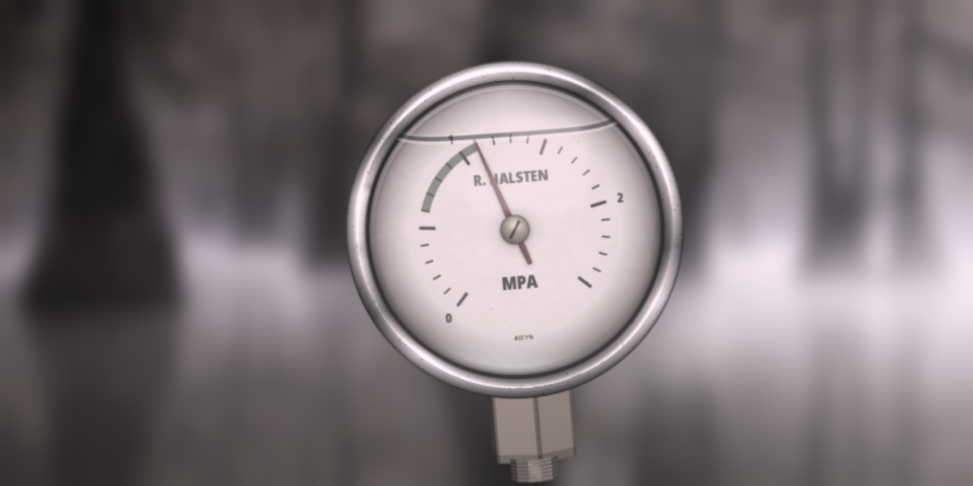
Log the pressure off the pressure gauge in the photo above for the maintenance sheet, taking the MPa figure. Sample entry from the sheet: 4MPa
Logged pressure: 1.1MPa
